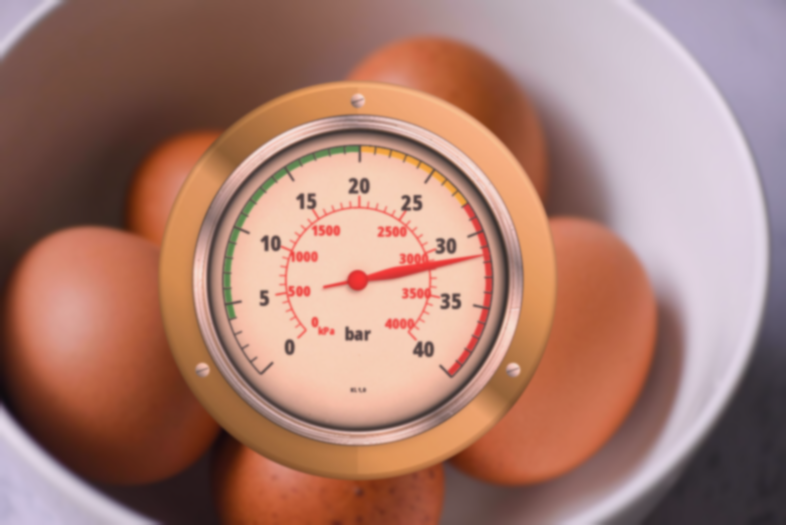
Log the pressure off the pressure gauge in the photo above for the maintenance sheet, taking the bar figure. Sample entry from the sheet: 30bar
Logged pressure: 31.5bar
